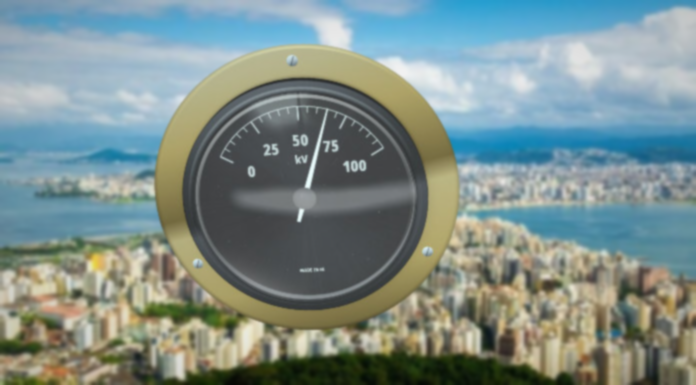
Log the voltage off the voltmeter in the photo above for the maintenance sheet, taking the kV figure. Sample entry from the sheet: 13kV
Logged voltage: 65kV
